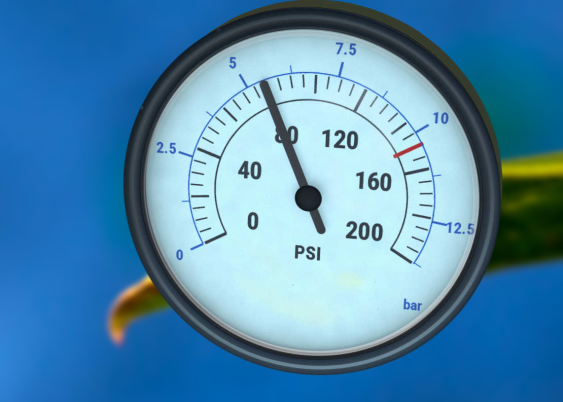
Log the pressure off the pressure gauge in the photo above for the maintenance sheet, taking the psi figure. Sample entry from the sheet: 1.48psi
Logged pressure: 80psi
